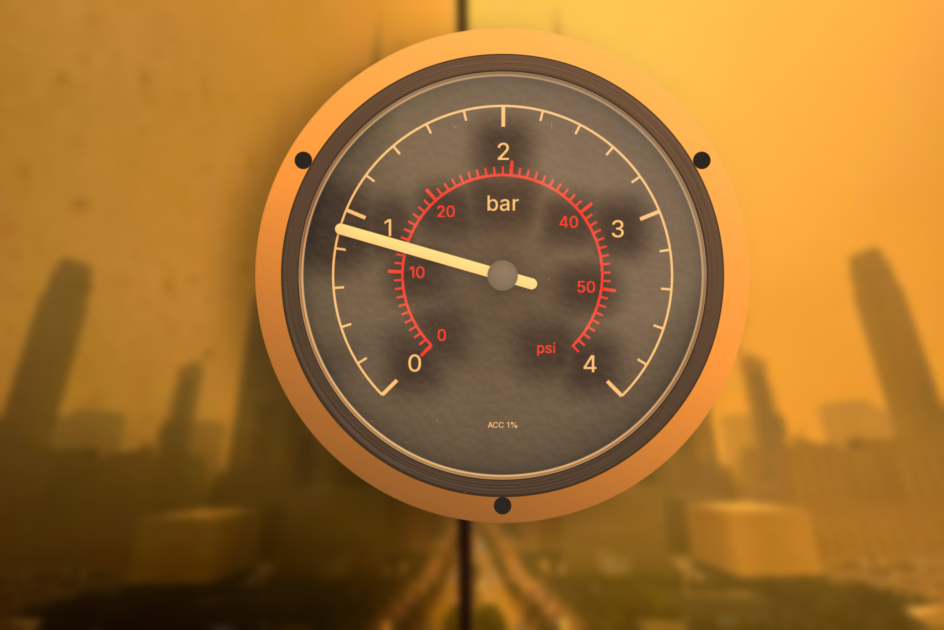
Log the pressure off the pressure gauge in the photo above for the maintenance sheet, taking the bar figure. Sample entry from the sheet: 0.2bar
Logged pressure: 0.9bar
